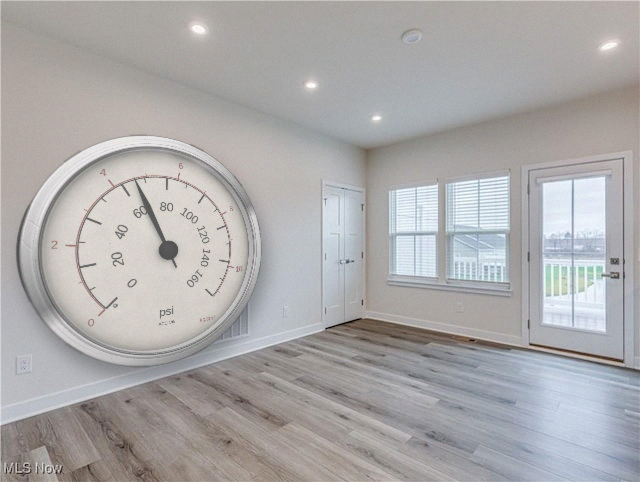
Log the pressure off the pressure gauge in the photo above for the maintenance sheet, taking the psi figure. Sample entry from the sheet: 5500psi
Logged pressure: 65psi
